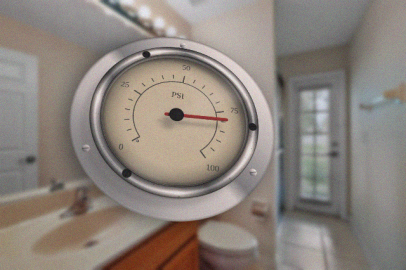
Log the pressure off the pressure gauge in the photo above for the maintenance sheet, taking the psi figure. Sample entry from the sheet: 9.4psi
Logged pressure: 80psi
